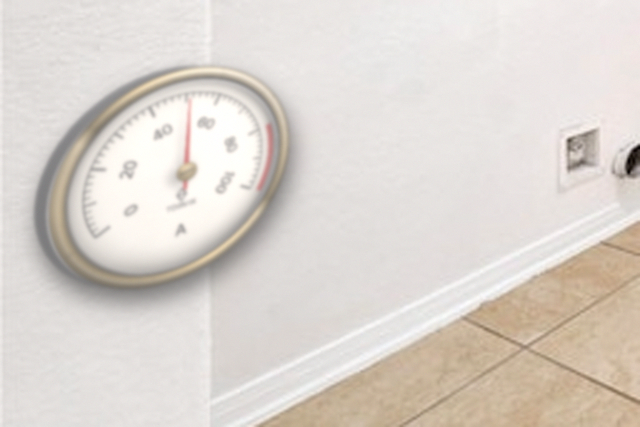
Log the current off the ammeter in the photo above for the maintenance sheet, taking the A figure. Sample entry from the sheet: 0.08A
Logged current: 50A
